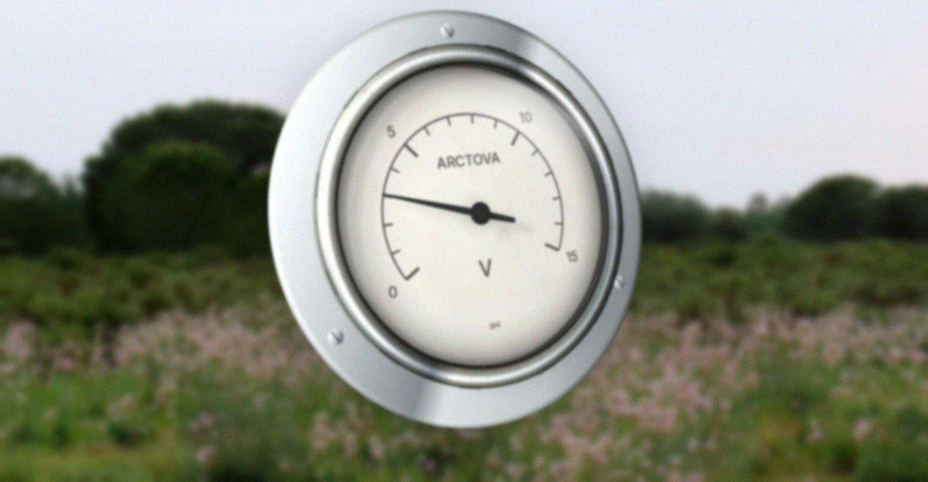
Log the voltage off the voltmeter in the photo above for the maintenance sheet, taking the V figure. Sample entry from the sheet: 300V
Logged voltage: 3V
